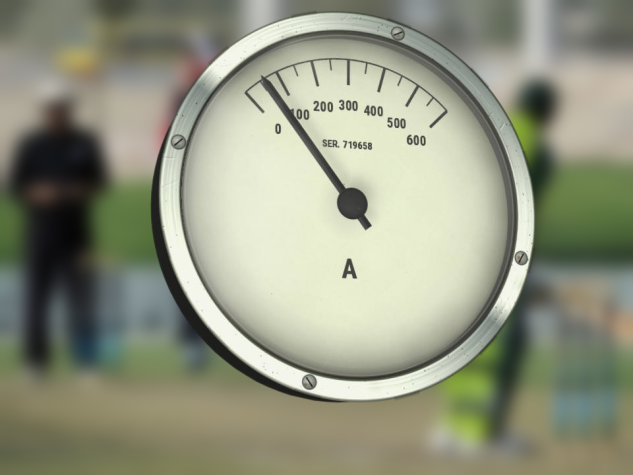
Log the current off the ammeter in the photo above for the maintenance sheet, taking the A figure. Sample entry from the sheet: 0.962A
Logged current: 50A
